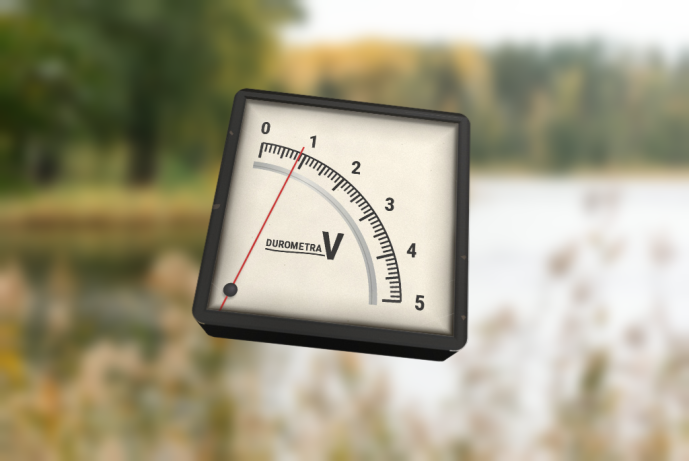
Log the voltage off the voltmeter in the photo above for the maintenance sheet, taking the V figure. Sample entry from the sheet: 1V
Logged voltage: 0.9V
